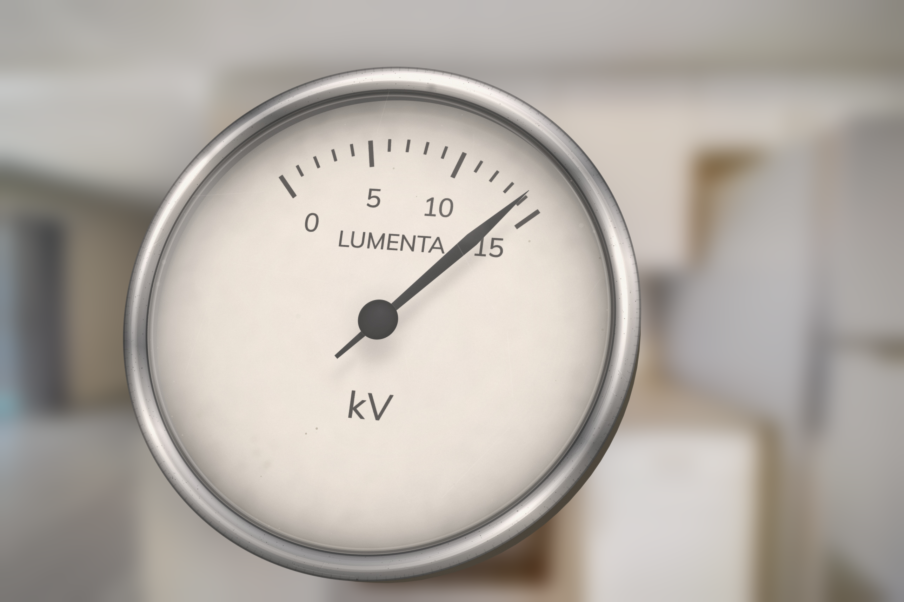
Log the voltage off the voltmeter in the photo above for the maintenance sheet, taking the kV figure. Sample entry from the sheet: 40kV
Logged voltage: 14kV
